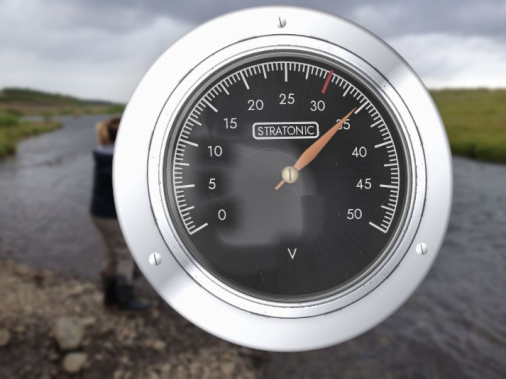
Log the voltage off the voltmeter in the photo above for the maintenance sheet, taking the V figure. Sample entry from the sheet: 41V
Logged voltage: 34.5V
